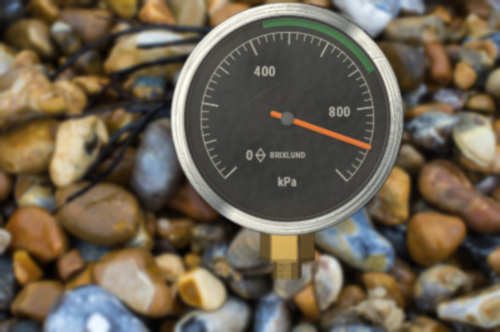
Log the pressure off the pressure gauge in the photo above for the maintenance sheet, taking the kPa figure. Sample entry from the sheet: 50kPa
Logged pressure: 900kPa
